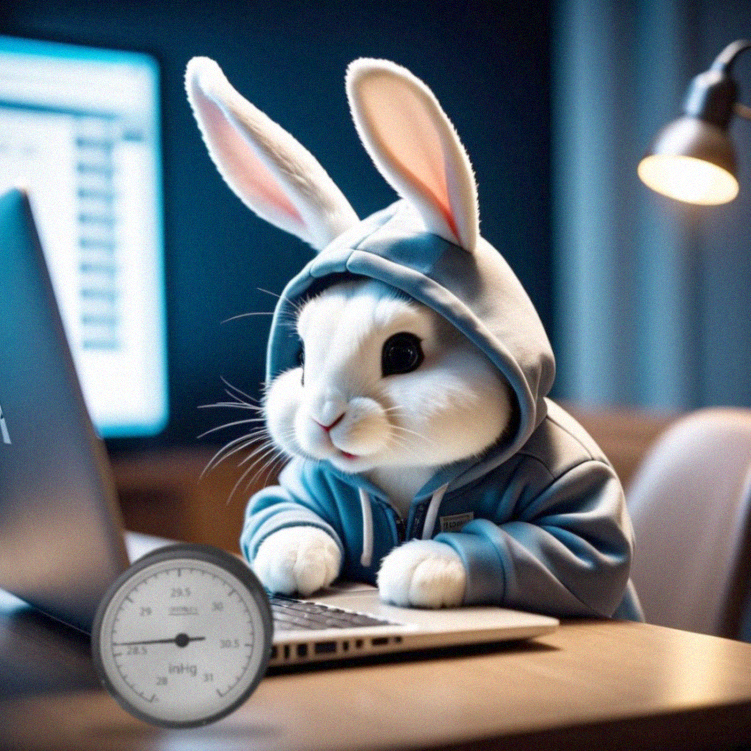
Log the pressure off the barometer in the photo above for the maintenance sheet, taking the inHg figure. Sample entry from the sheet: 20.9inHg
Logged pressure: 28.6inHg
